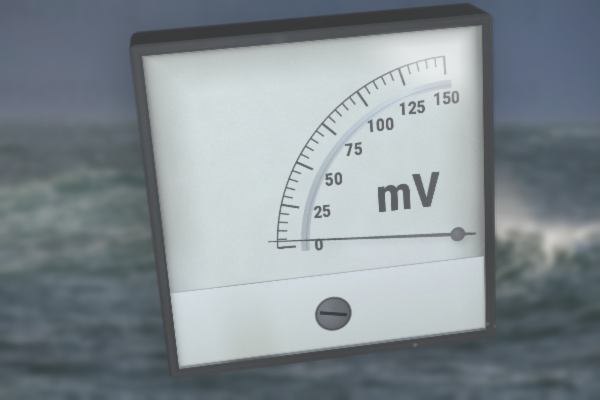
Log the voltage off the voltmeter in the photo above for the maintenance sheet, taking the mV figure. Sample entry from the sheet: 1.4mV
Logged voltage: 5mV
